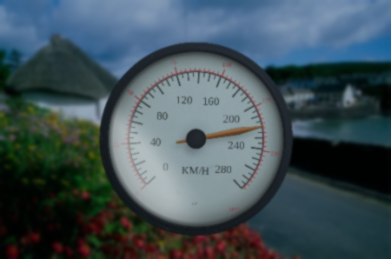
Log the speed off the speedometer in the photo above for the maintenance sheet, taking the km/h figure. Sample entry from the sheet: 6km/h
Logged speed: 220km/h
